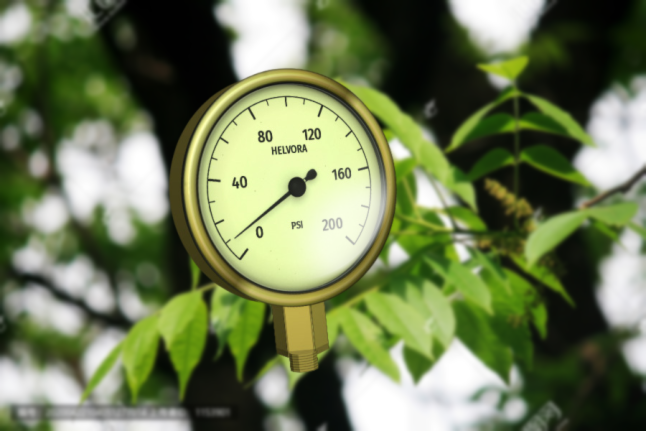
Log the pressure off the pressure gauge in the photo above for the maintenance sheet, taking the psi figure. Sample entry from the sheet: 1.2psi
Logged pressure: 10psi
